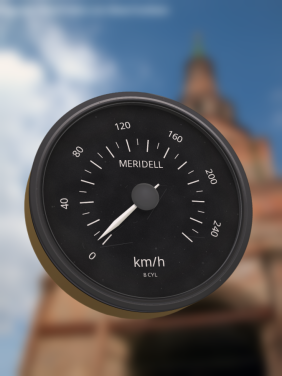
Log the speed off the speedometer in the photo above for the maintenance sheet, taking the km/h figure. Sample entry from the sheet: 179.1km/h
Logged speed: 5km/h
